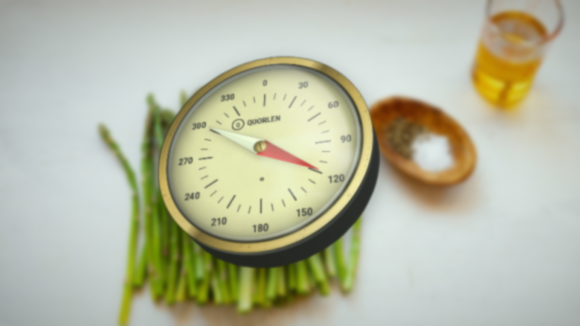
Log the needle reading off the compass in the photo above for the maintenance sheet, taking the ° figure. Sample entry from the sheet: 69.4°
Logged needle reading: 120°
